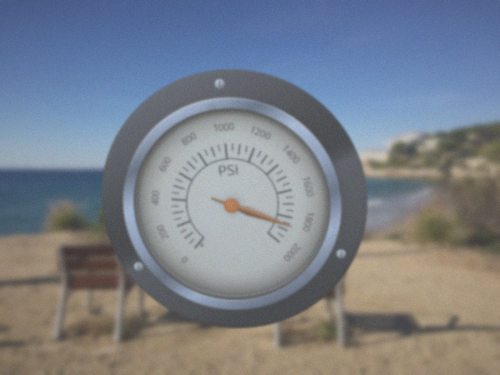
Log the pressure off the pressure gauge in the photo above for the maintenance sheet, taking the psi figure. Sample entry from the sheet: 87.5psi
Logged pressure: 1850psi
